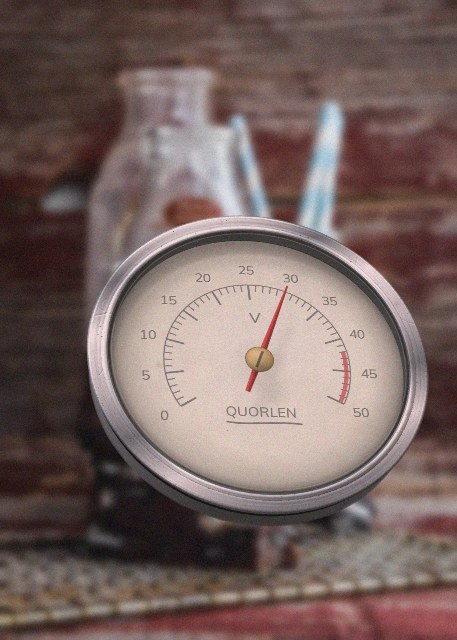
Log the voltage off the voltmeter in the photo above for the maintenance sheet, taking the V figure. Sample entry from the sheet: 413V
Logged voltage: 30V
